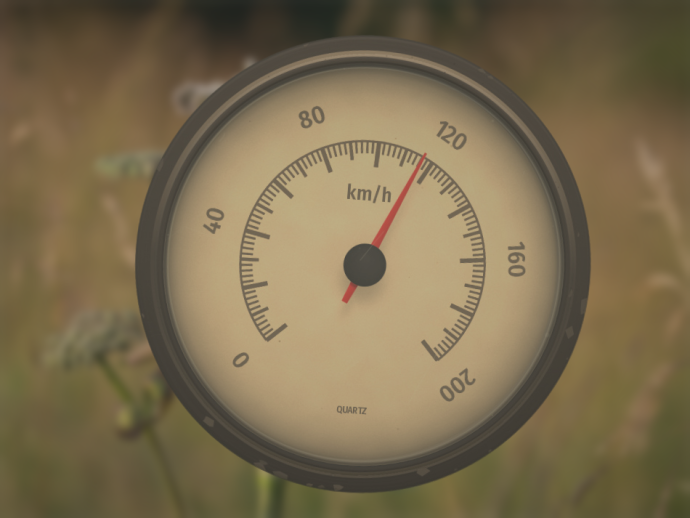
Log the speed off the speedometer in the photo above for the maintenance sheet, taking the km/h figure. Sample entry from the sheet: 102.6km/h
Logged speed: 116km/h
